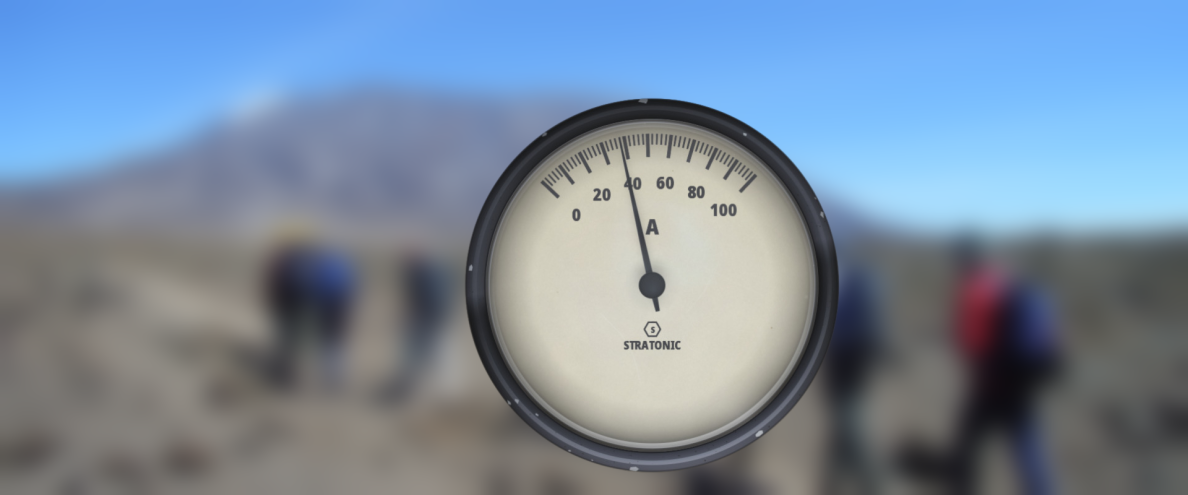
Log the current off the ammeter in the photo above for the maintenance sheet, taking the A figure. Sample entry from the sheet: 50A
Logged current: 38A
